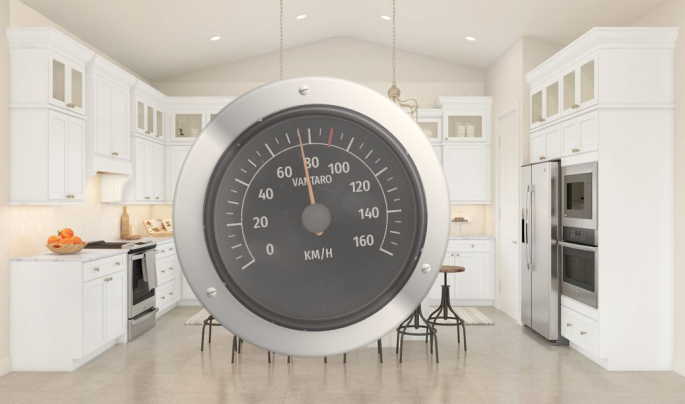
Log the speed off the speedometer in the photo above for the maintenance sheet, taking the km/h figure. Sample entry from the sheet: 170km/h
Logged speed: 75km/h
